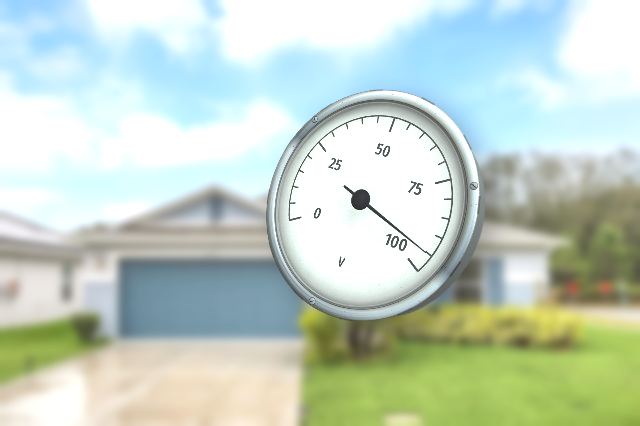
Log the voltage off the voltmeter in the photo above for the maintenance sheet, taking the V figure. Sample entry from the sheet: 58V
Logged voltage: 95V
